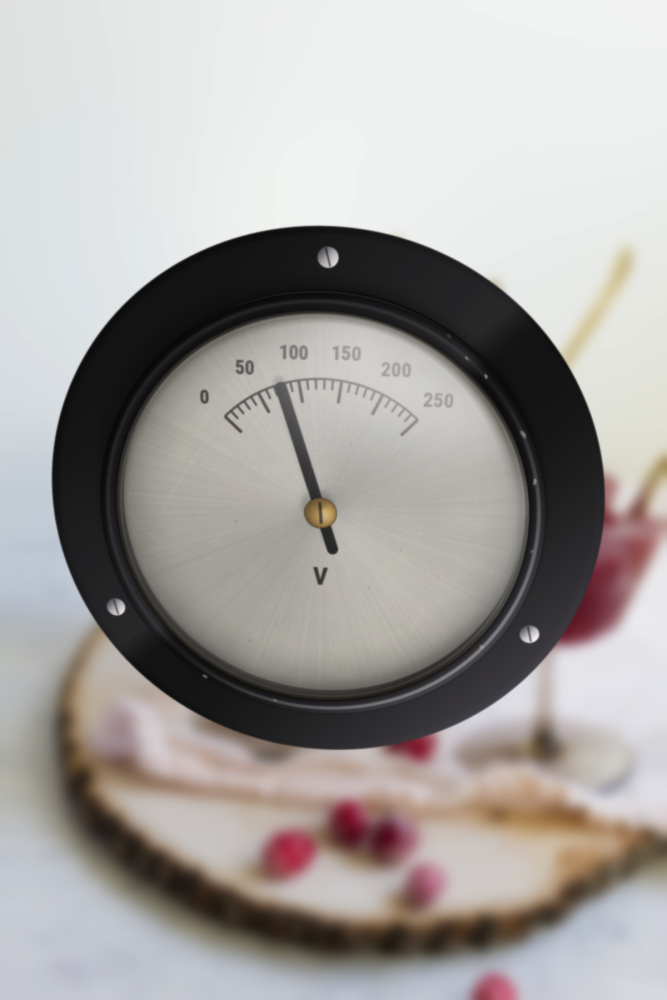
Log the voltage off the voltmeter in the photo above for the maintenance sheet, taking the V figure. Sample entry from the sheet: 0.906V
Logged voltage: 80V
